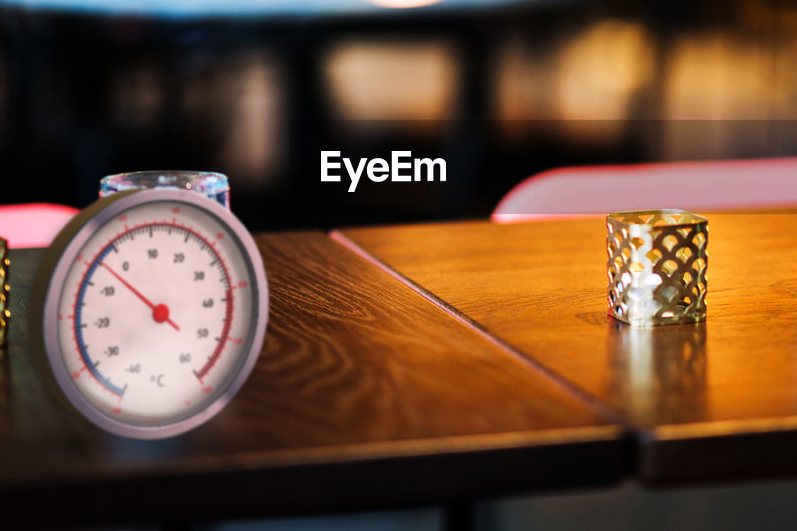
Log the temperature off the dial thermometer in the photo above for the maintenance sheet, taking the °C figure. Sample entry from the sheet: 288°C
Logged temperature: -5°C
